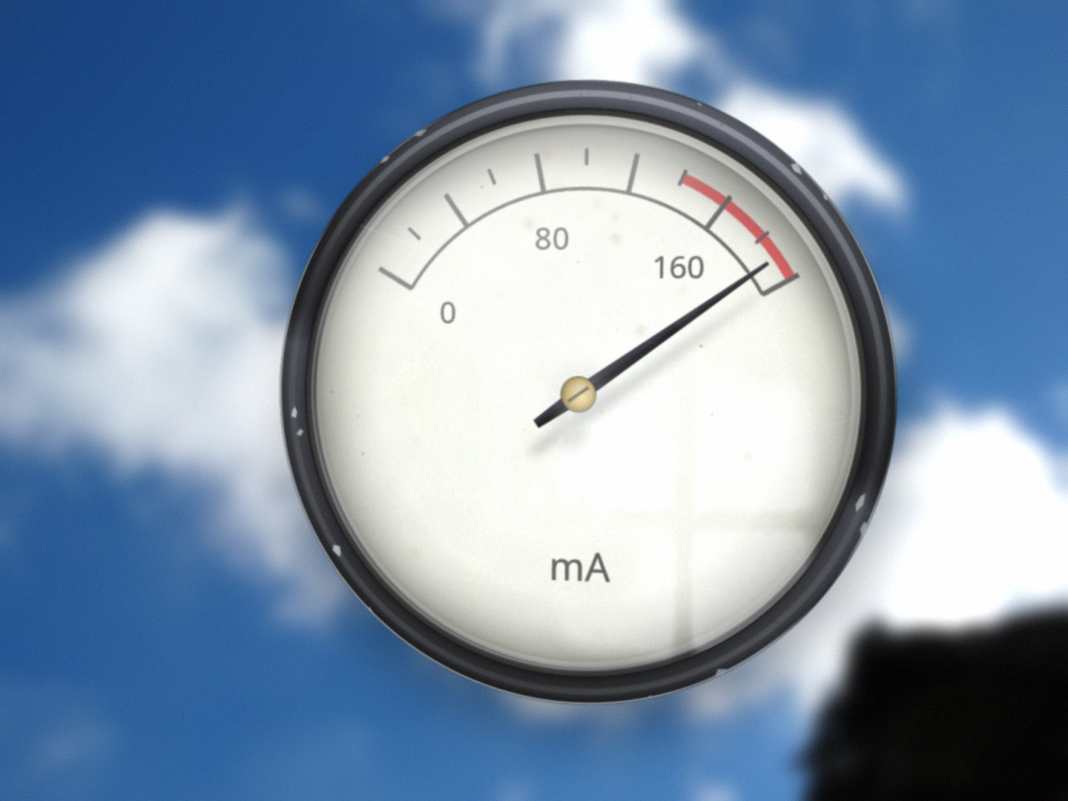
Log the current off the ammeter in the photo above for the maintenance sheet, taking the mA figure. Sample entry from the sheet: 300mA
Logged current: 190mA
